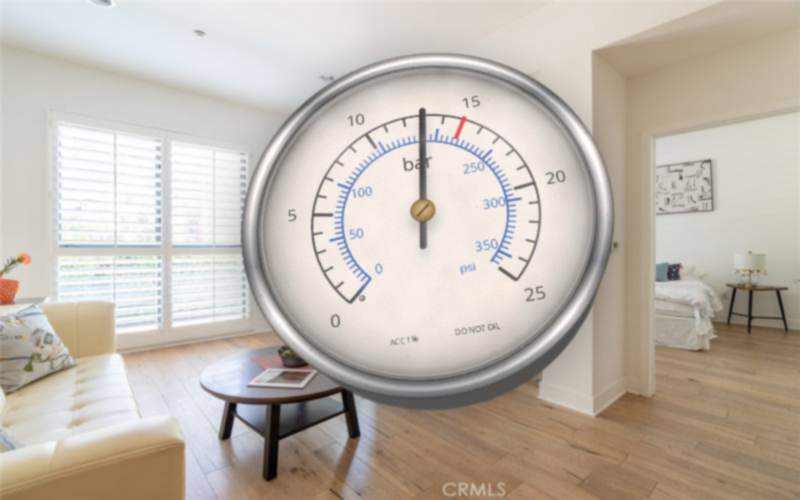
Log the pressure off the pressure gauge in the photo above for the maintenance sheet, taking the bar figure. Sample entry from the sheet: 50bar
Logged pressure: 13bar
